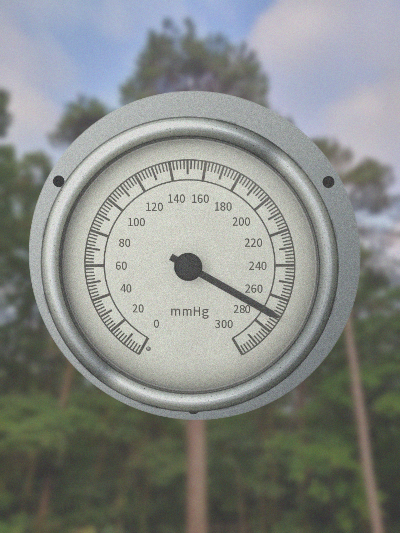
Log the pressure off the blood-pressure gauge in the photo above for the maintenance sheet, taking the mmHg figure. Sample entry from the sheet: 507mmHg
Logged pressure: 270mmHg
